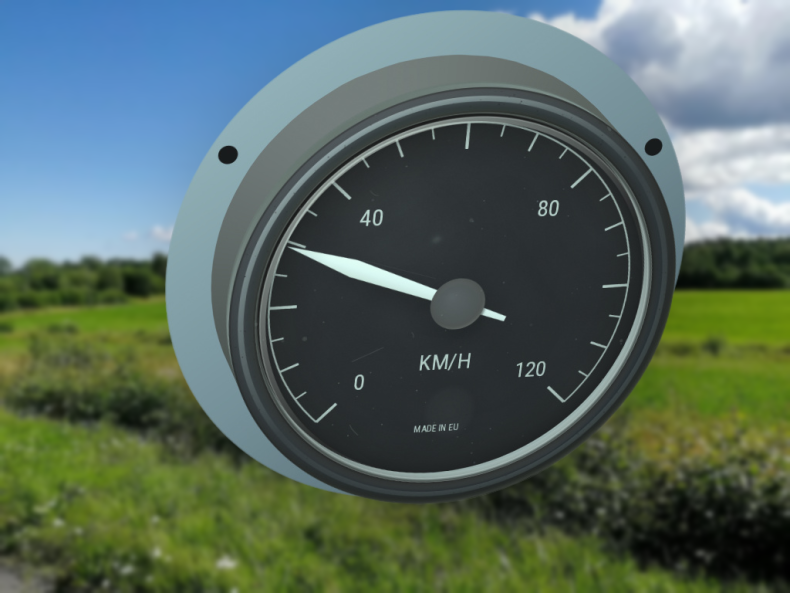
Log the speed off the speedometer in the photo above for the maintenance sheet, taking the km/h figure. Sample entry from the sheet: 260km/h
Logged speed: 30km/h
